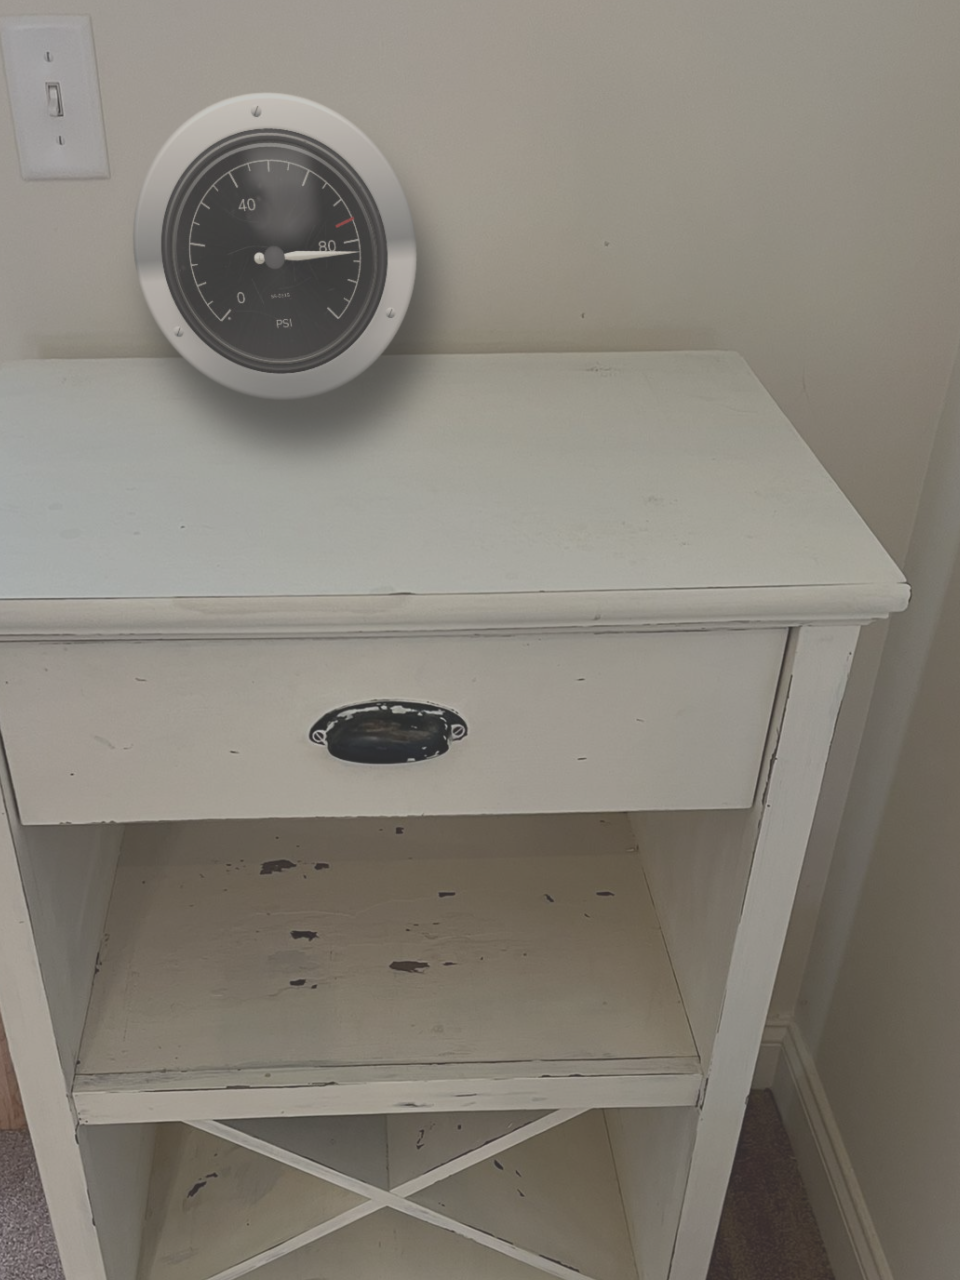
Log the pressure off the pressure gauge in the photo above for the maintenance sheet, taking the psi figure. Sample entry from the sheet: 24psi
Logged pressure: 82.5psi
